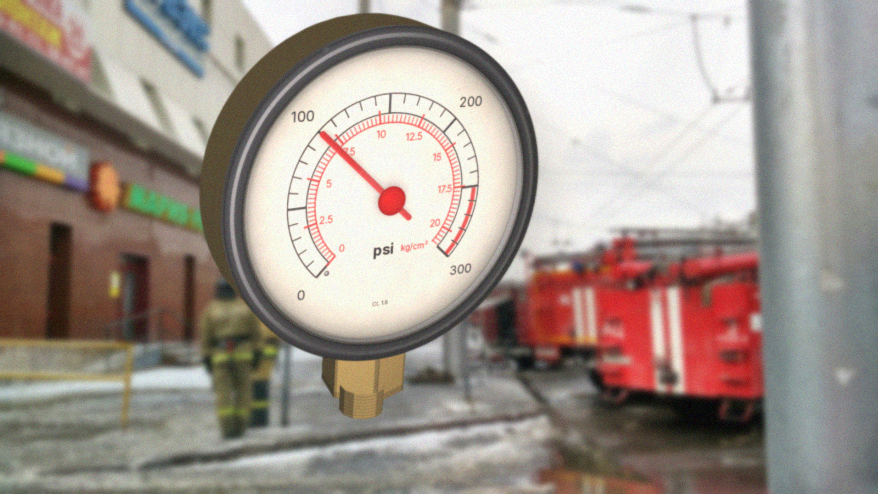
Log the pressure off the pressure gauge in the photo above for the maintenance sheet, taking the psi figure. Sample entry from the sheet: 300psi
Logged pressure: 100psi
